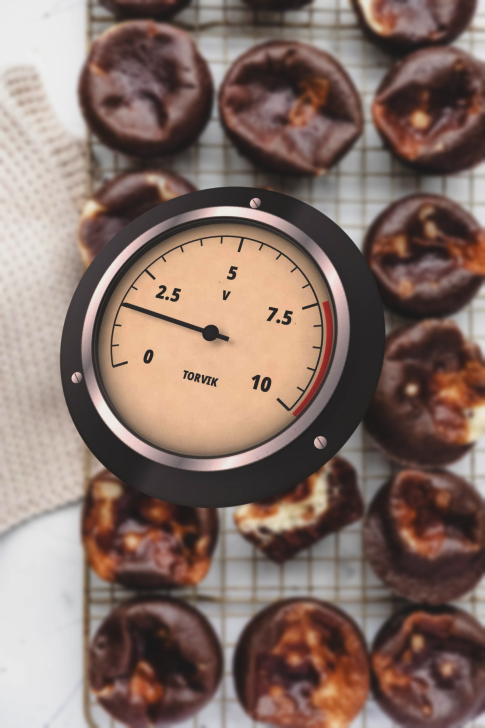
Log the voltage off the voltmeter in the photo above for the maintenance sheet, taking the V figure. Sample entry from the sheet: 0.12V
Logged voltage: 1.5V
